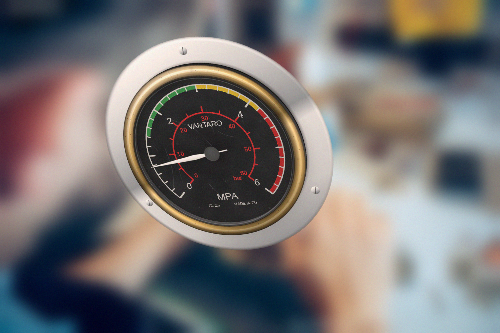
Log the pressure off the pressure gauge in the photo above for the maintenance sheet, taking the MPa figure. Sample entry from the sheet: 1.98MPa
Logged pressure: 0.8MPa
